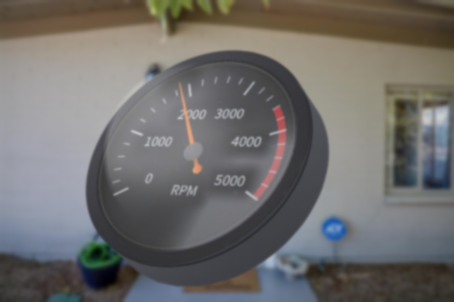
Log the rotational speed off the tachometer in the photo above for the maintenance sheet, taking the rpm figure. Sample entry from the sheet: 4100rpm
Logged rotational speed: 1900rpm
